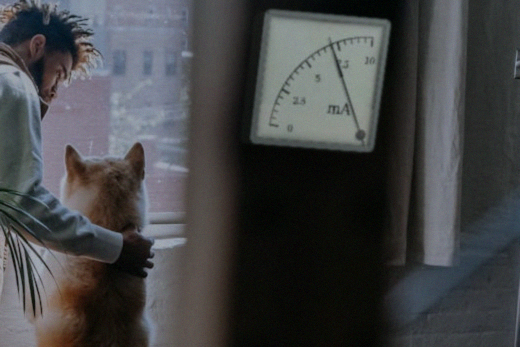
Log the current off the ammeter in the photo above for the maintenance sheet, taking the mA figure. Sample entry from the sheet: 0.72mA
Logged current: 7mA
